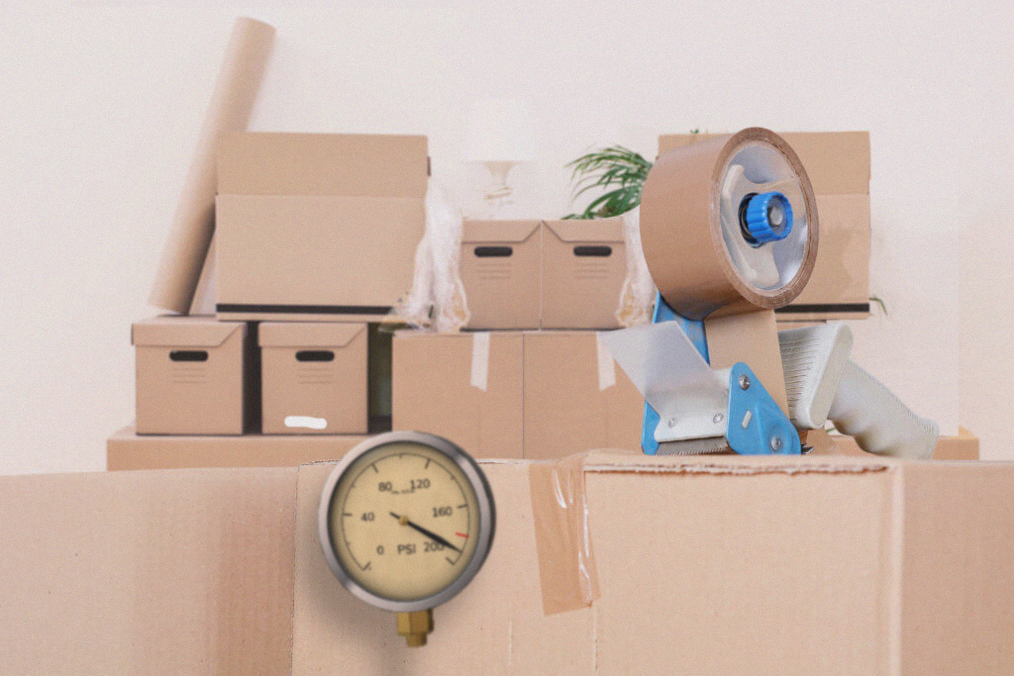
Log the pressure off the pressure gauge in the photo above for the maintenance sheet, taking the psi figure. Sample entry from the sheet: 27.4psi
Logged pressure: 190psi
